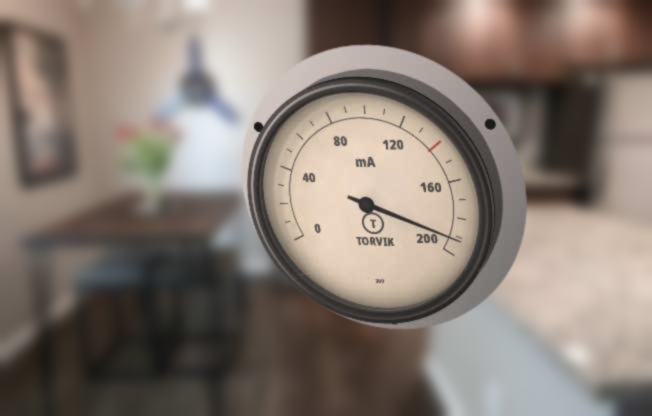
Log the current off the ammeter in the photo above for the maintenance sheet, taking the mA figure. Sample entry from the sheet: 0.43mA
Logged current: 190mA
